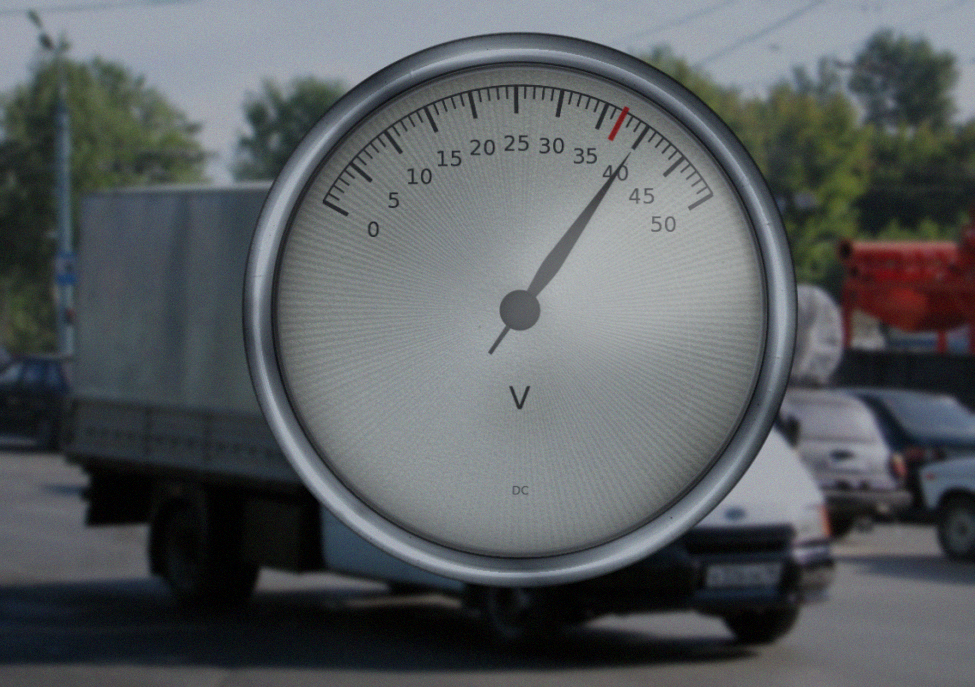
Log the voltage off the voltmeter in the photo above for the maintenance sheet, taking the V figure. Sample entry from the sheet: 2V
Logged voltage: 40V
